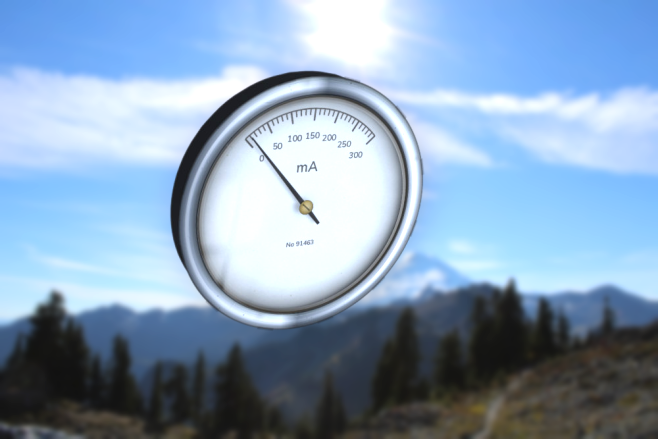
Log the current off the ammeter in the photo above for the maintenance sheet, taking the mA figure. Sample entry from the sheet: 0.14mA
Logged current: 10mA
